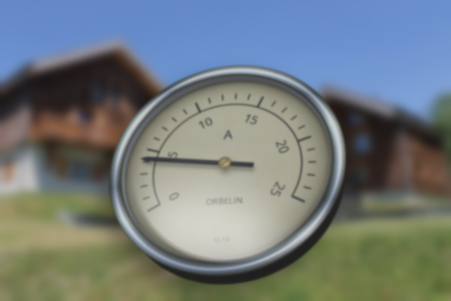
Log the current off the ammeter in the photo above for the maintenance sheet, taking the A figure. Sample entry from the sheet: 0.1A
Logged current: 4A
